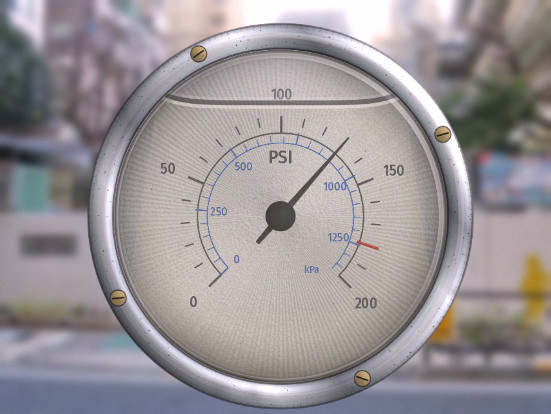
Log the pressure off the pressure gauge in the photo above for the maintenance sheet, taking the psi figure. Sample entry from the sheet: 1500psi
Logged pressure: 130psi
